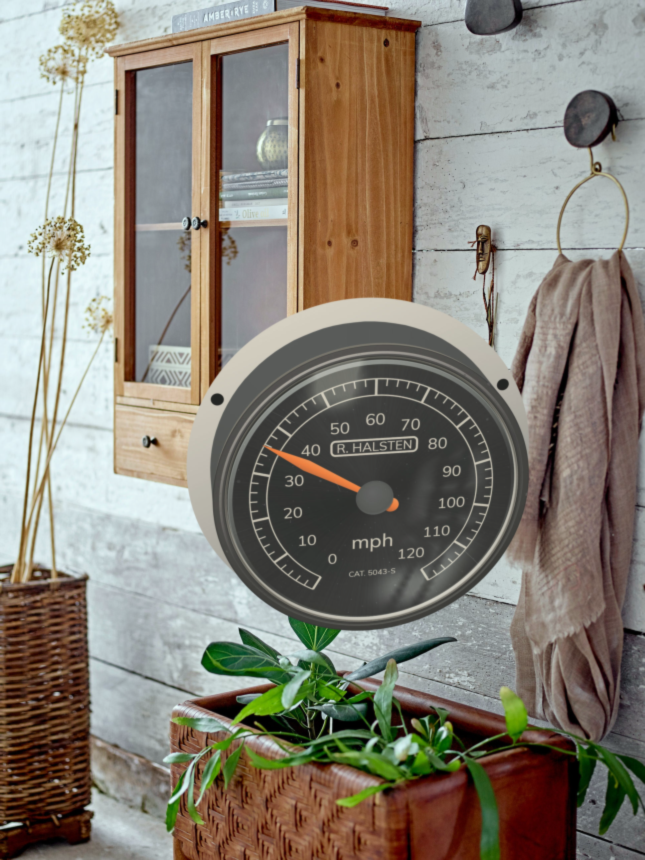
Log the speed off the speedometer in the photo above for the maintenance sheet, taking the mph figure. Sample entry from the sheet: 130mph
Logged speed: 36mph
